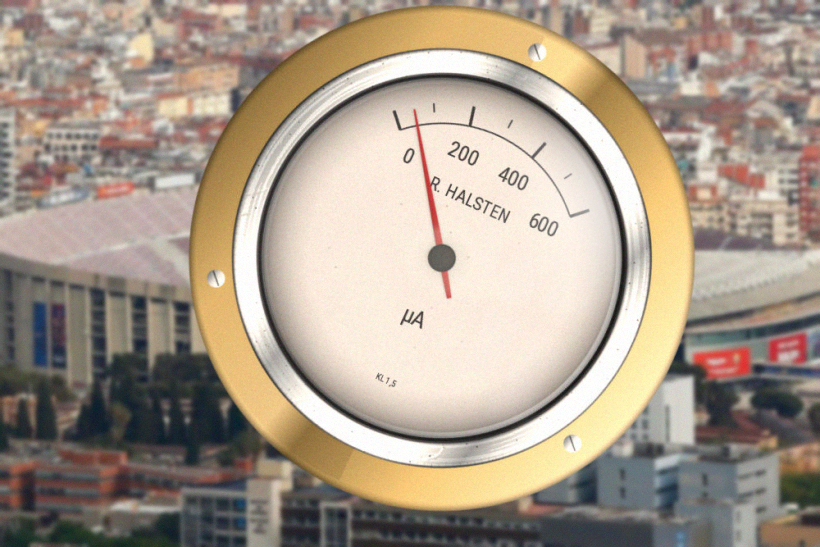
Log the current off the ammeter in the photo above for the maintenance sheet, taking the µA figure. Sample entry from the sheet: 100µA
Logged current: 50µA
